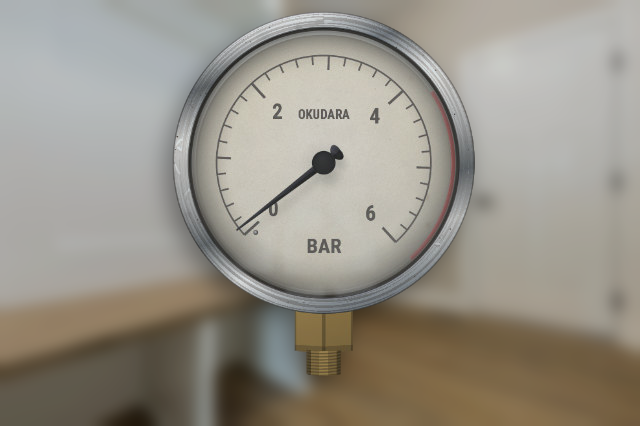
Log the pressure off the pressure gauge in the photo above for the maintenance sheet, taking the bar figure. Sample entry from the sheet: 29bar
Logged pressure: 0.1bar
